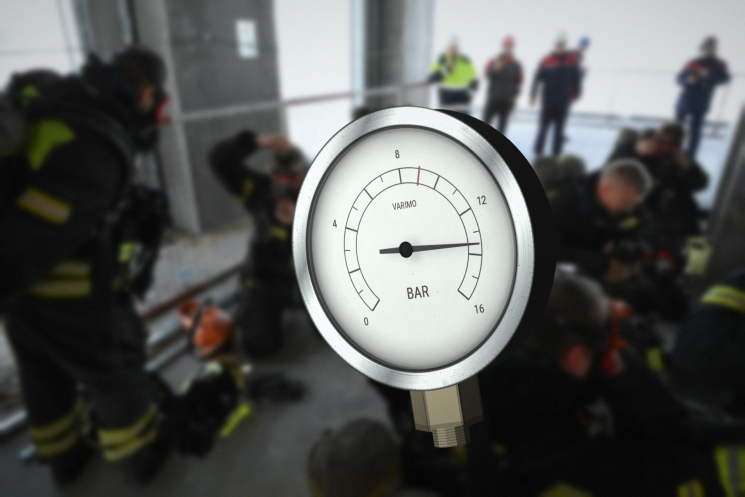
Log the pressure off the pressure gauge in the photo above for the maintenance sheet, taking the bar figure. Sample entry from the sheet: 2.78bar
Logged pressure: 13.5bar
